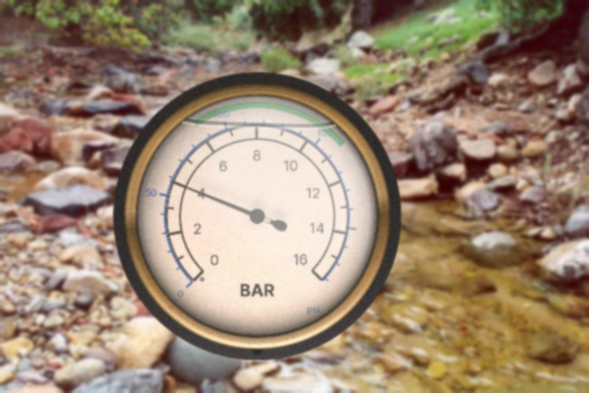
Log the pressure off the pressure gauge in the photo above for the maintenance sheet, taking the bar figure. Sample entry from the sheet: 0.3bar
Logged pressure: 4bar
